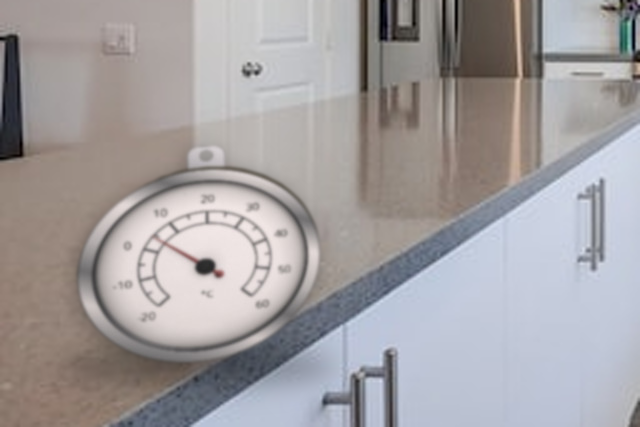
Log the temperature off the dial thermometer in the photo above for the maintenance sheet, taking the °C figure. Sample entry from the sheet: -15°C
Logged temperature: 5°C
